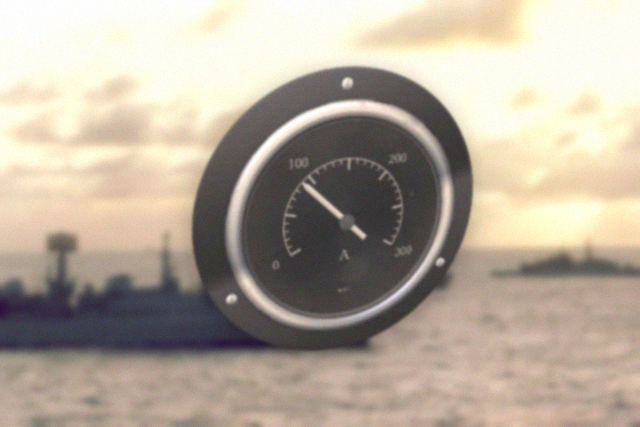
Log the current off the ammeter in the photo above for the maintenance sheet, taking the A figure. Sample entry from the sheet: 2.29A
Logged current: 90A
